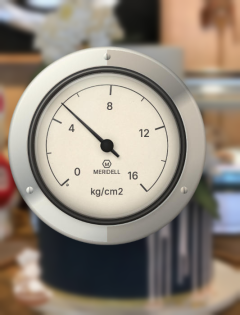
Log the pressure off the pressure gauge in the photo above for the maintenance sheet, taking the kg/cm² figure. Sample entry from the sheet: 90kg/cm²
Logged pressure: 5kg/cm²
